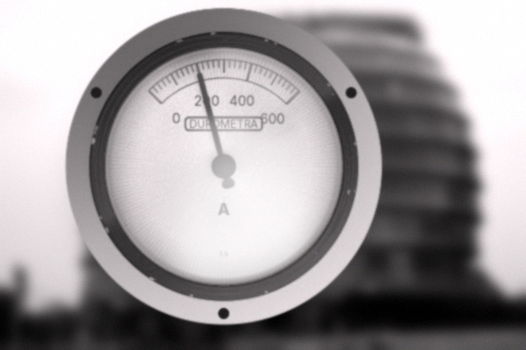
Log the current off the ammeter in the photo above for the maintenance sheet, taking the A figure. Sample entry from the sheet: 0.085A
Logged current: 200A
